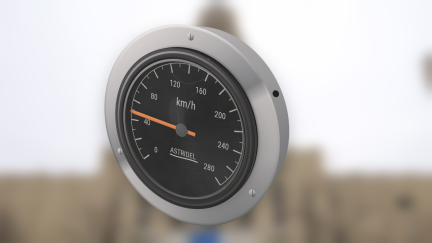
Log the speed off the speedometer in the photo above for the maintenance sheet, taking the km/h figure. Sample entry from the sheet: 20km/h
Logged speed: 50km/h
